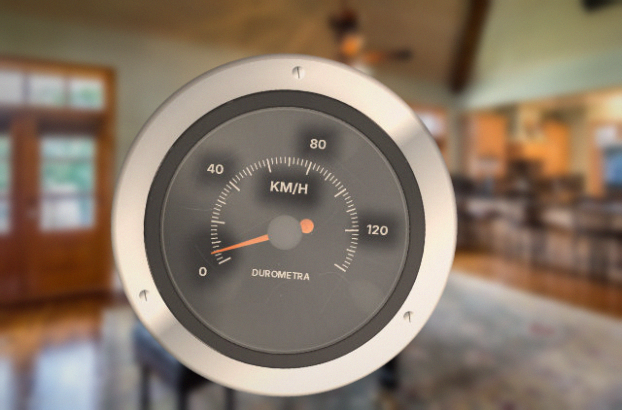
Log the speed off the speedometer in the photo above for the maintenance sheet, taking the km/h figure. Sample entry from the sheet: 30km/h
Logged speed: 6km/h
